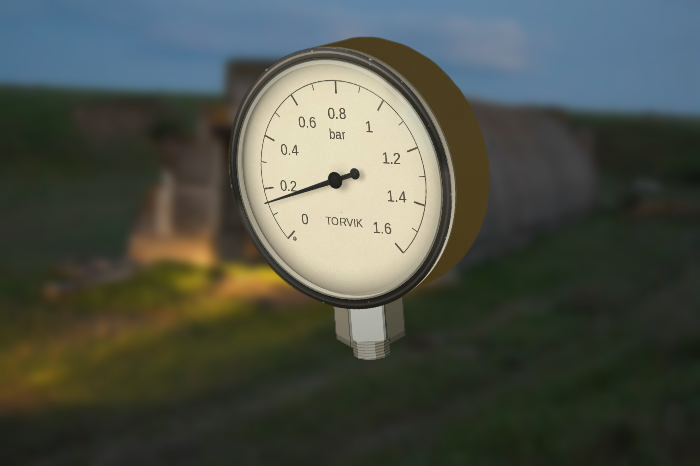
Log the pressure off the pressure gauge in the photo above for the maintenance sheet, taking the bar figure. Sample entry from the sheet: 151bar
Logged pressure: 0.15bar
